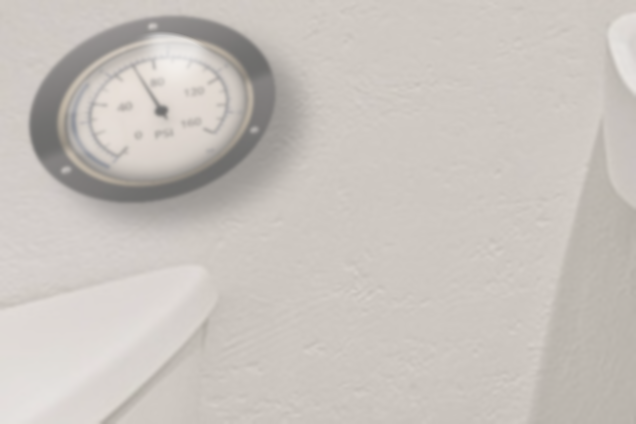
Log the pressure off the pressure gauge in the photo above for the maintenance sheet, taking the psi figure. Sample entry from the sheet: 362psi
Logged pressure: 70psi
